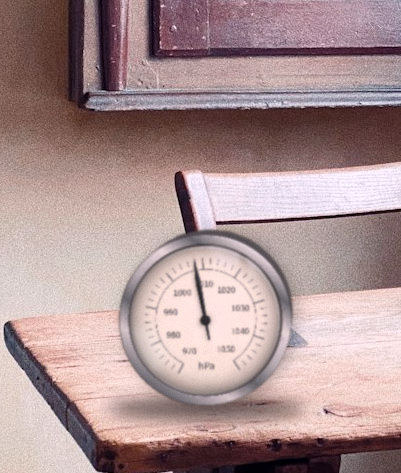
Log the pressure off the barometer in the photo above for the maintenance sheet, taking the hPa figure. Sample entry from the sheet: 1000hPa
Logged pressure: 1008hPa
